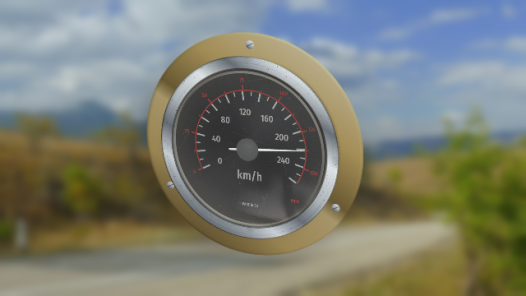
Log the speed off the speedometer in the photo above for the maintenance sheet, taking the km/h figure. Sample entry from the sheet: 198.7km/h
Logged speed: 220km/h
